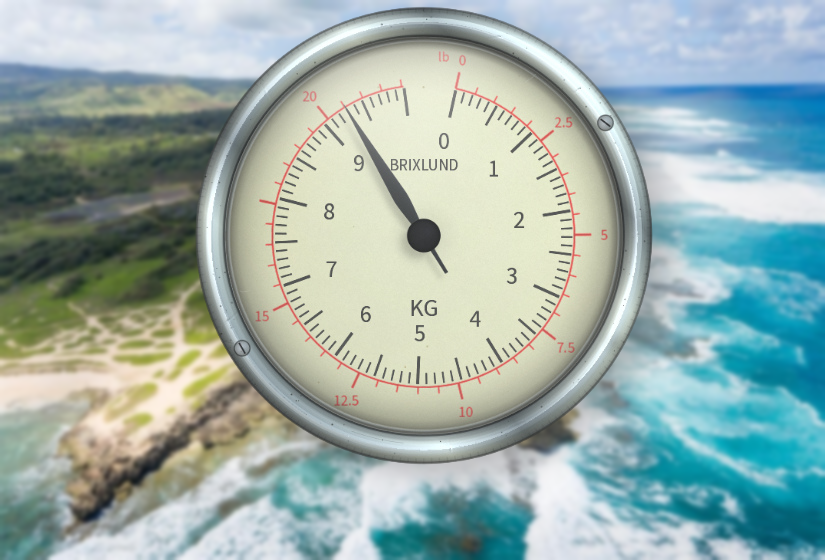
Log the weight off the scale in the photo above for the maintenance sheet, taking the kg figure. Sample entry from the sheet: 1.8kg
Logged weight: 9.3kg
